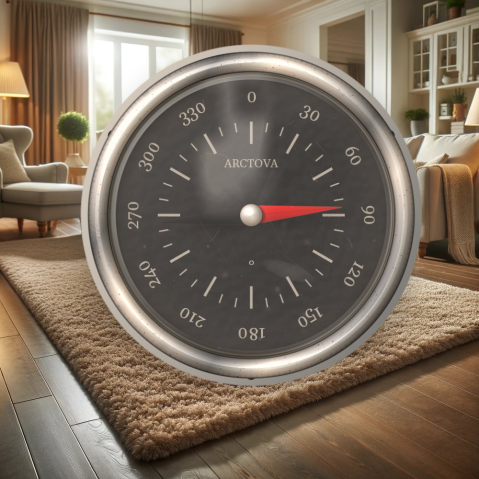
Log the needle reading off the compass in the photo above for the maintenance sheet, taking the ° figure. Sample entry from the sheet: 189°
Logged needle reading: 85°
